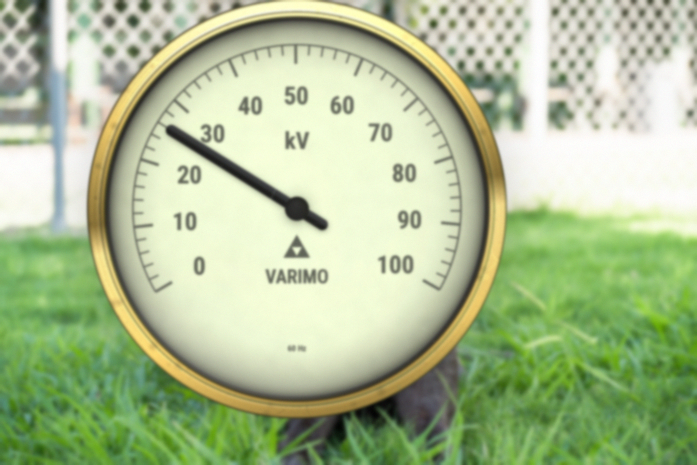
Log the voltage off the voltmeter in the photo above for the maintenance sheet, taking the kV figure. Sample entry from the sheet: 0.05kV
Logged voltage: 26kV
